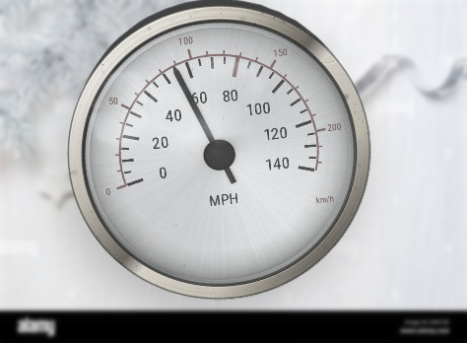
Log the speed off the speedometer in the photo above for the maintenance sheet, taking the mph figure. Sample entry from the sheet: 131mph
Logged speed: 55mph
